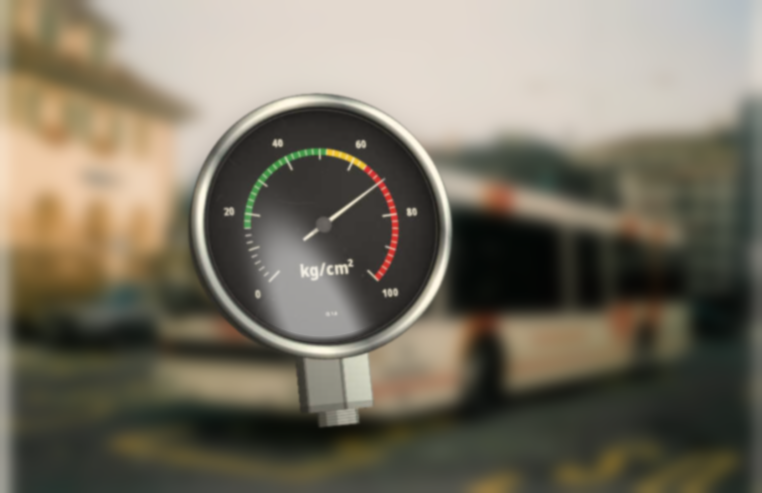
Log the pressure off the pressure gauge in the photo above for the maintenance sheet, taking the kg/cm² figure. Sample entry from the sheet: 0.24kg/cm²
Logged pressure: 70kg/cm²
